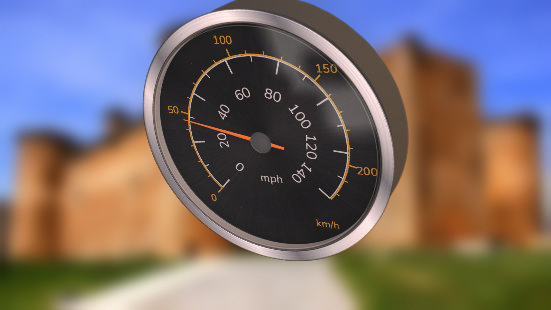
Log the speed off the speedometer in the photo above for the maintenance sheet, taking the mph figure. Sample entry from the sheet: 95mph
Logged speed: 30mph
